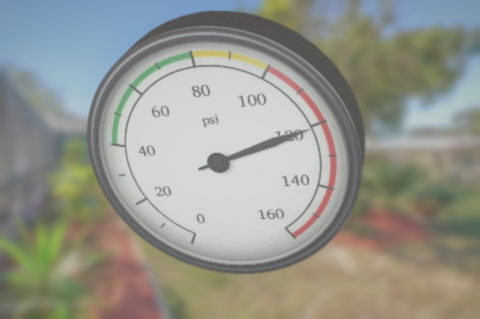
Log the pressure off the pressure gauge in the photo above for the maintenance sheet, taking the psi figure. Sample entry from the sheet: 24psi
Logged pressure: 120psi
